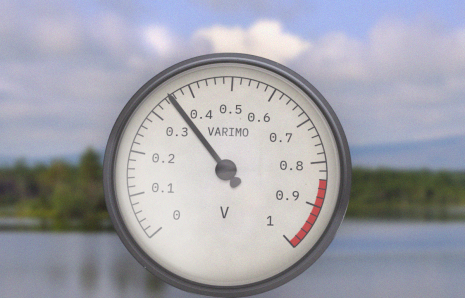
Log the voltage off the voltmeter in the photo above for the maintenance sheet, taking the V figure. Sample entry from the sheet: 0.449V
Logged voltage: 0.35V
